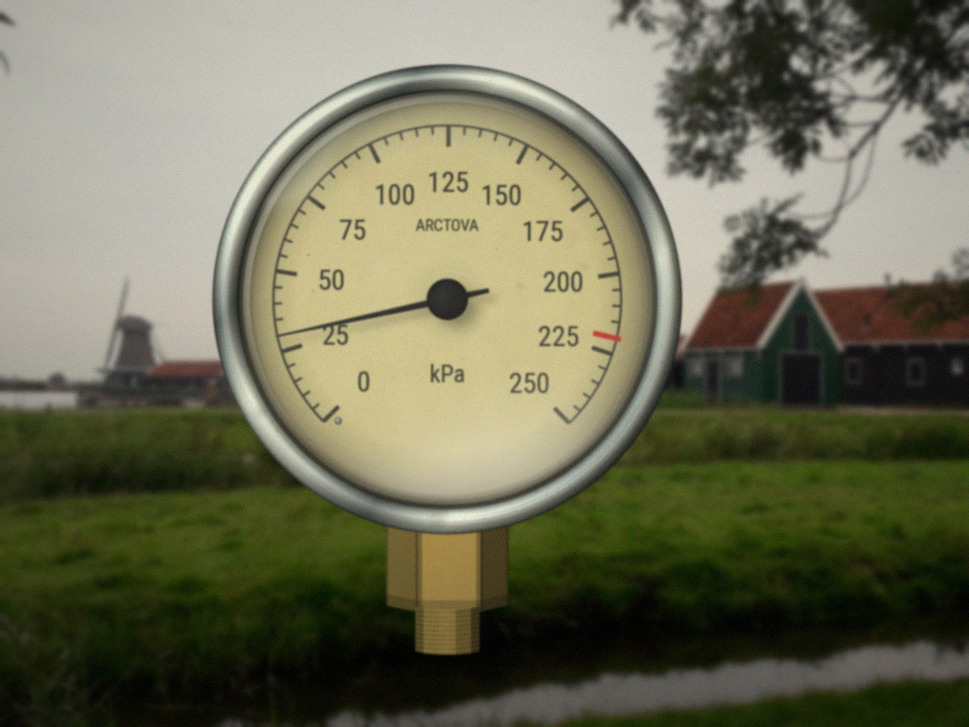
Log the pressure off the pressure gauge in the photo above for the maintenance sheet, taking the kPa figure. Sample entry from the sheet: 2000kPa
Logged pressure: 30kPa
